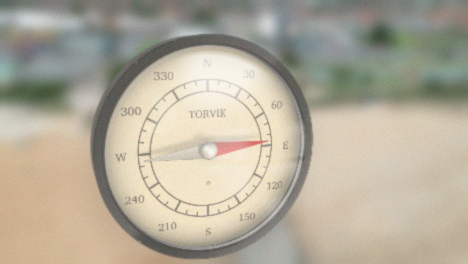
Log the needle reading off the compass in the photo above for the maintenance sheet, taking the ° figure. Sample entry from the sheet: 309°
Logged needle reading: 85°
